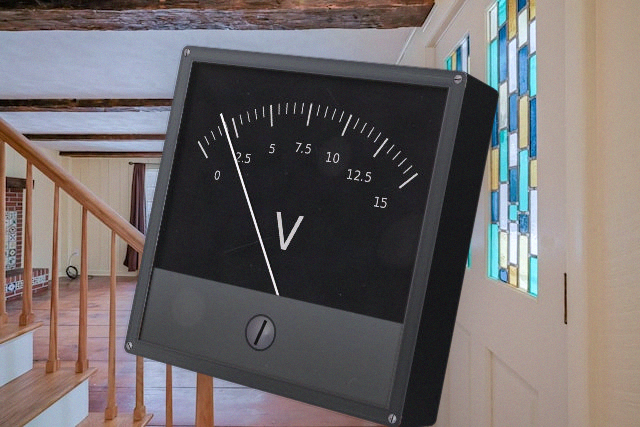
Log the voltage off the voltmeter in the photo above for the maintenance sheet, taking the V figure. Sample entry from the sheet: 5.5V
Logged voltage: 2V
